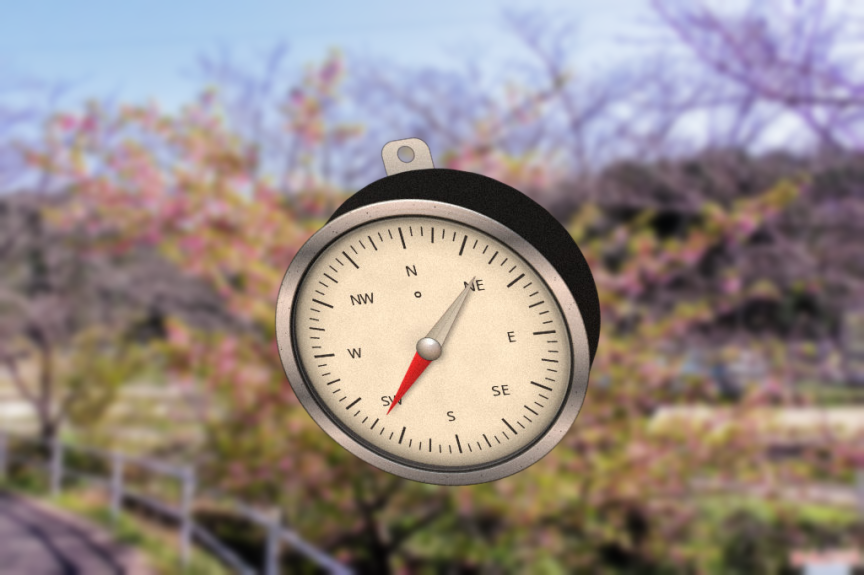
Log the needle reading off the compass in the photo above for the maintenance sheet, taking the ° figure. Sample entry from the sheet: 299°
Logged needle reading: 222.5°
